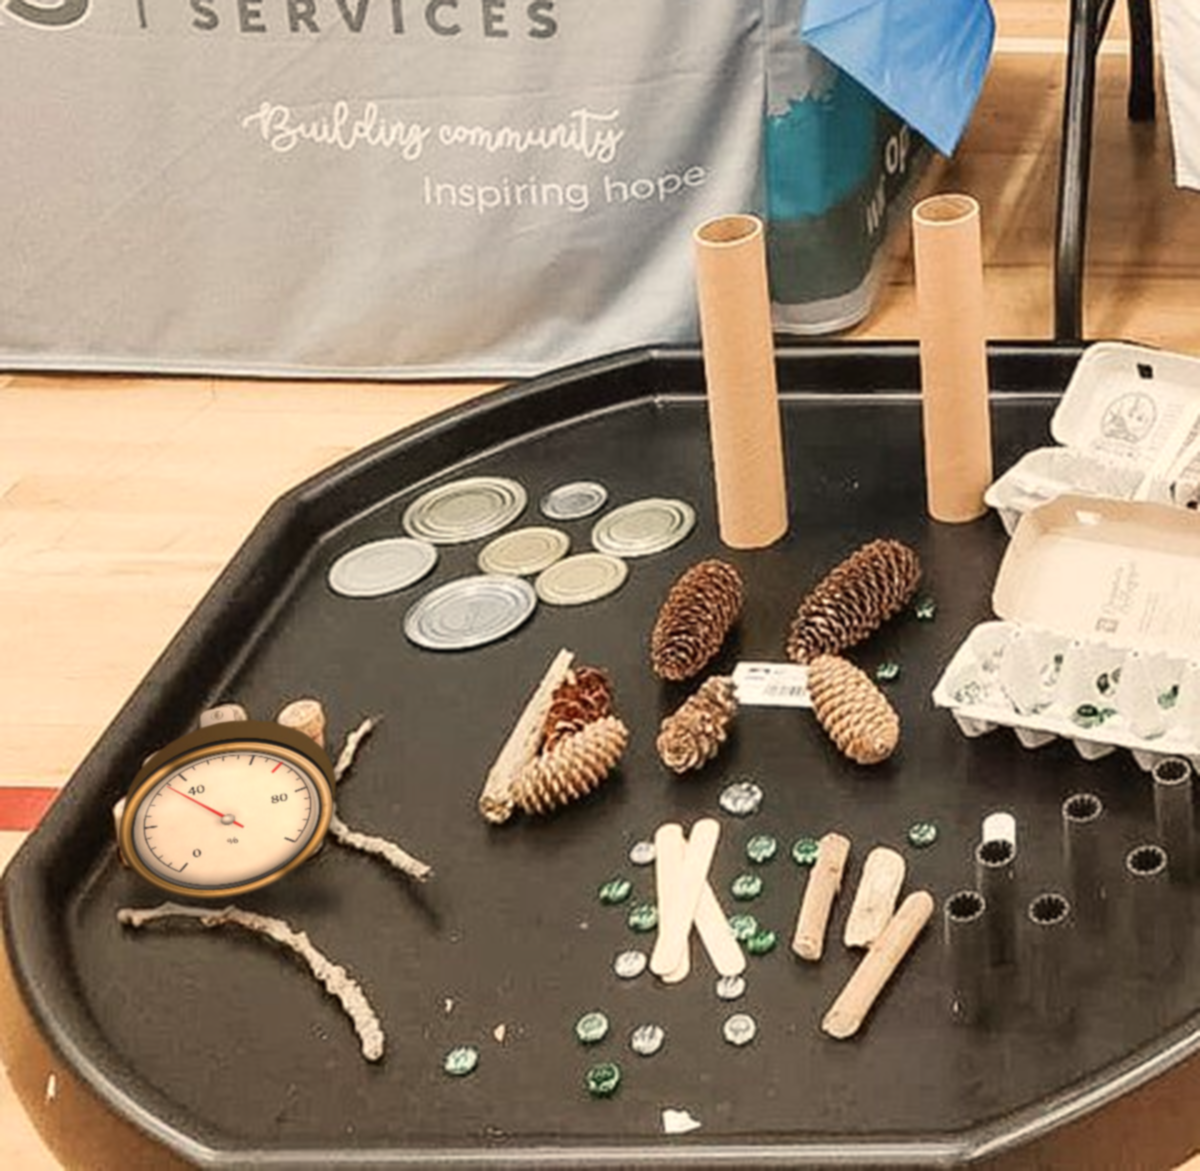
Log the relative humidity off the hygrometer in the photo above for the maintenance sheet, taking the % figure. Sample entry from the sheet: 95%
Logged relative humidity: 36%
